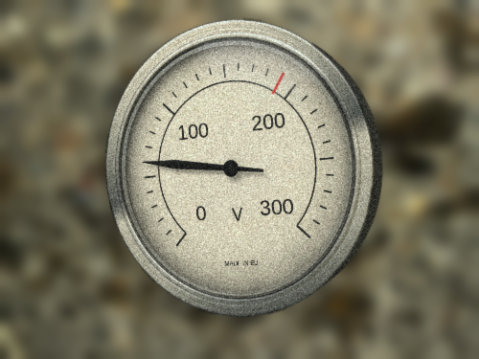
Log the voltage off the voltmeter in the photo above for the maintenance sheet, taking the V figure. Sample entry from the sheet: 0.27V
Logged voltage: 60V
